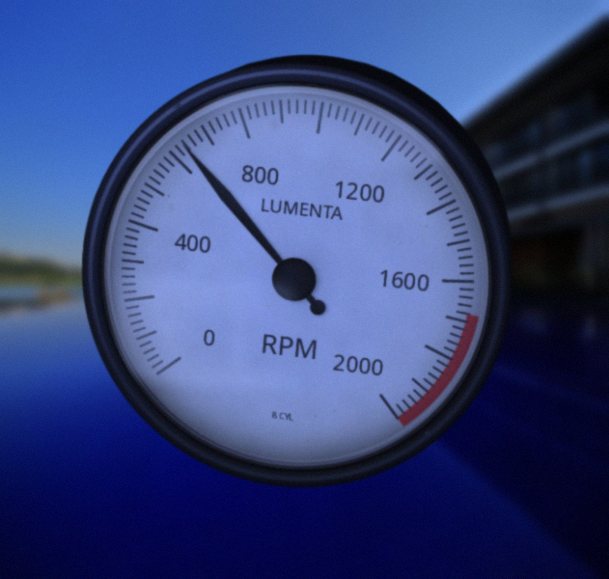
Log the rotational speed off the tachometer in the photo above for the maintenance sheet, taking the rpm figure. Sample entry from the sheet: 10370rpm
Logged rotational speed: 640rpm
